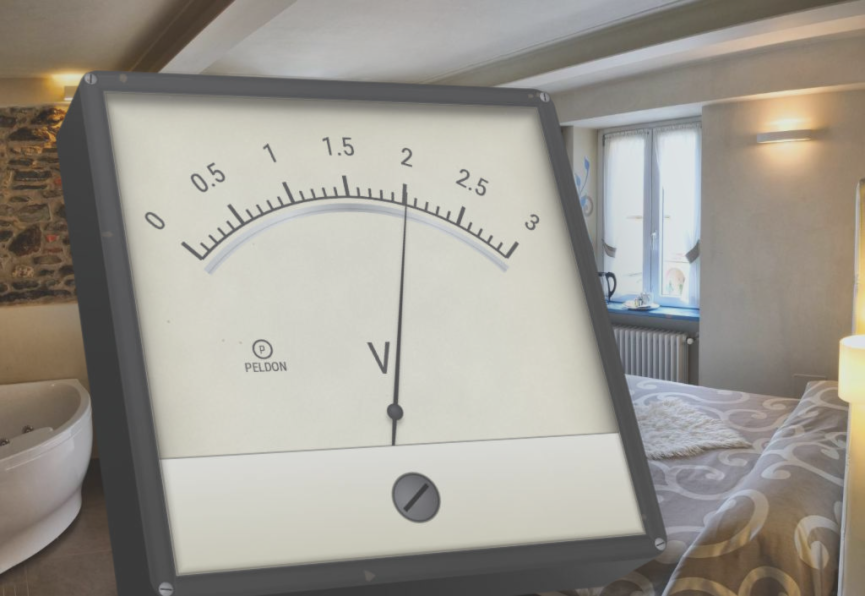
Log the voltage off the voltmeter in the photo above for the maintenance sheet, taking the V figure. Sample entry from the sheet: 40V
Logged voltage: 2V
